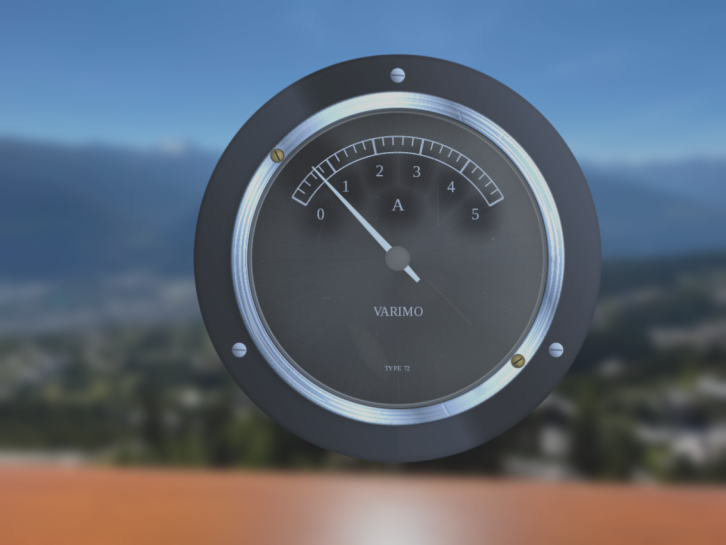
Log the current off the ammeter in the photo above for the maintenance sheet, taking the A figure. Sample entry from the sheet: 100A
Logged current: 0.7A
